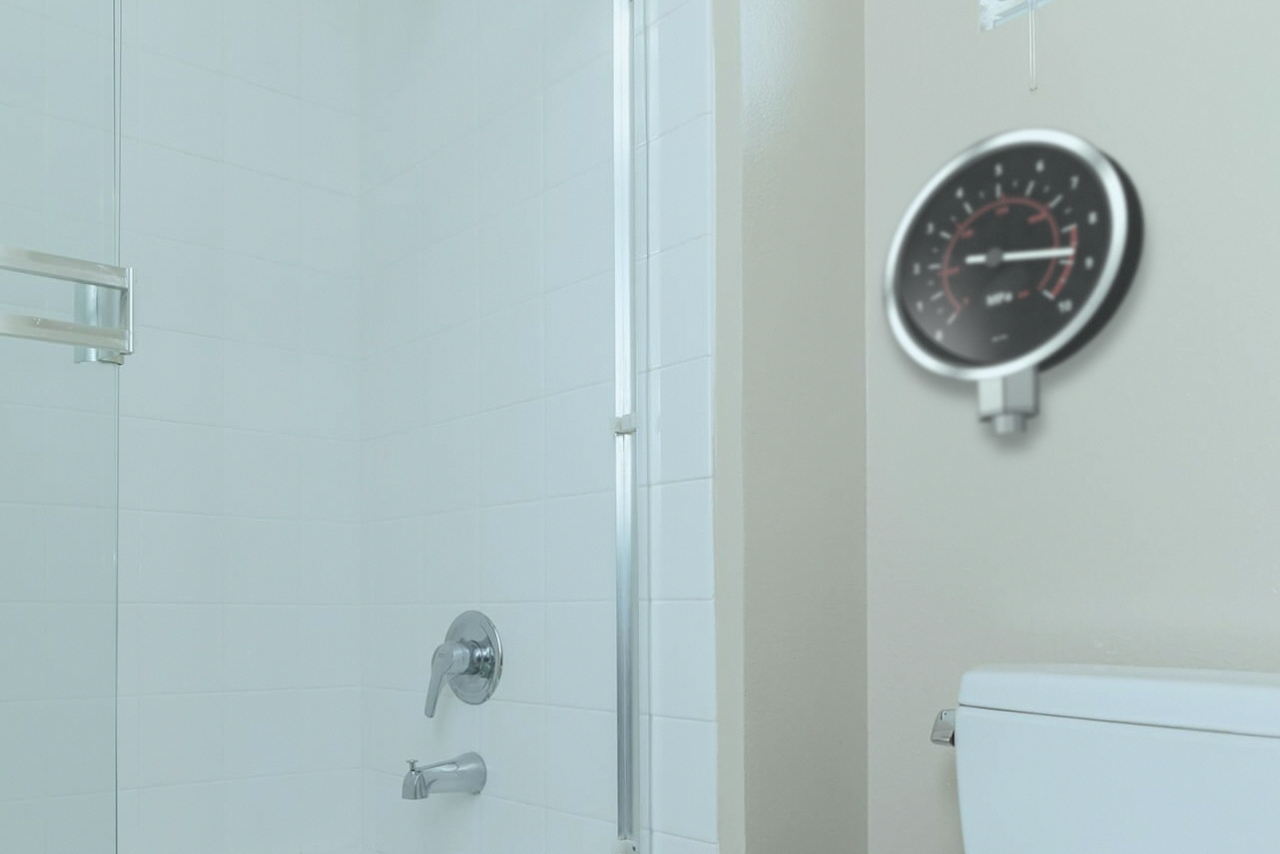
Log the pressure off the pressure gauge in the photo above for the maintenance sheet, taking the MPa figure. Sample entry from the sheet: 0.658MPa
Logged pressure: 8.75MPa
